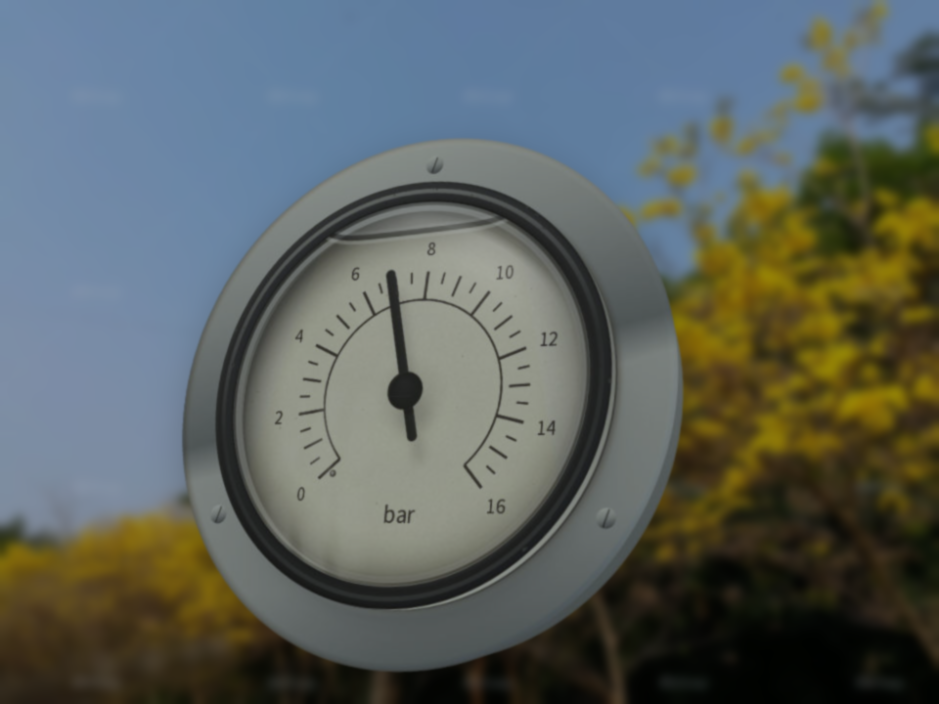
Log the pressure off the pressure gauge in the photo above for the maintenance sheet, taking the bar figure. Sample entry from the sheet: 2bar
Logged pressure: 7bar
